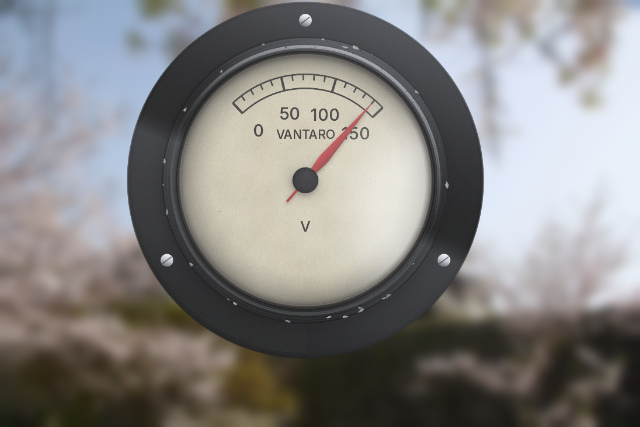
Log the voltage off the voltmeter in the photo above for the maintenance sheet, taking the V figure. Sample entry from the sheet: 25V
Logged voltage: 140V
